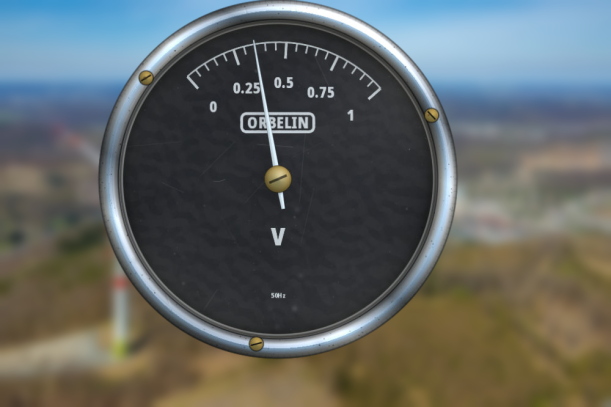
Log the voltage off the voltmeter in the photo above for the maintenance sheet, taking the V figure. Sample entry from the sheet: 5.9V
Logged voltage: 0.35V
